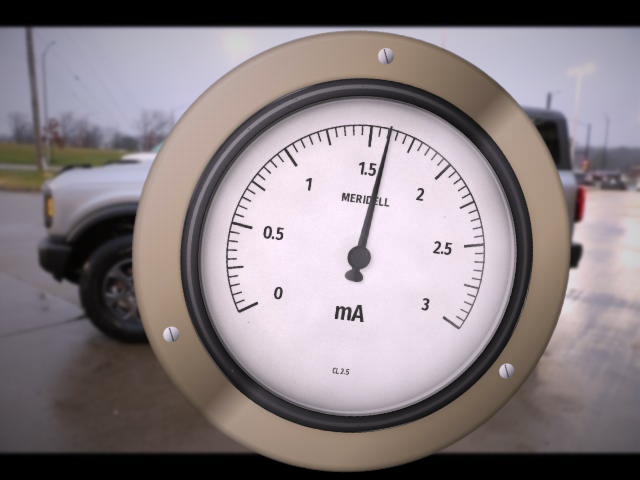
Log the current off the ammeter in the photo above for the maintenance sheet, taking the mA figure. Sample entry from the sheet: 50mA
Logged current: 1.6mA
